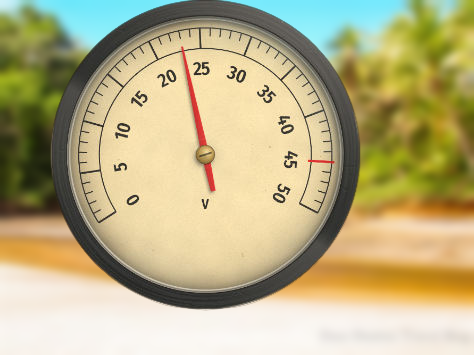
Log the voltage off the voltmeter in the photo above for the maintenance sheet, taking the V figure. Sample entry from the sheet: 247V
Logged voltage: 23V
